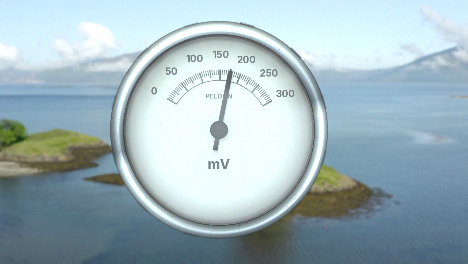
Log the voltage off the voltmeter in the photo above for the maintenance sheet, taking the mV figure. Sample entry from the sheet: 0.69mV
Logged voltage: 175mV
